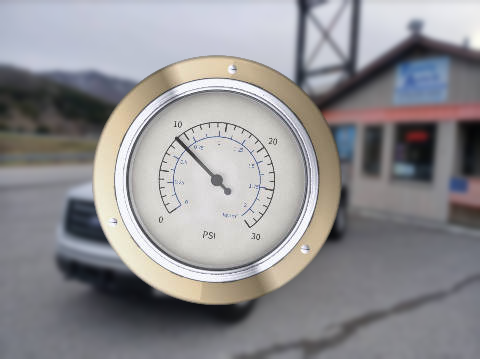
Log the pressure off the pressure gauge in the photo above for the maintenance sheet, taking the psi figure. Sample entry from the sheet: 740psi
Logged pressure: 9psi
